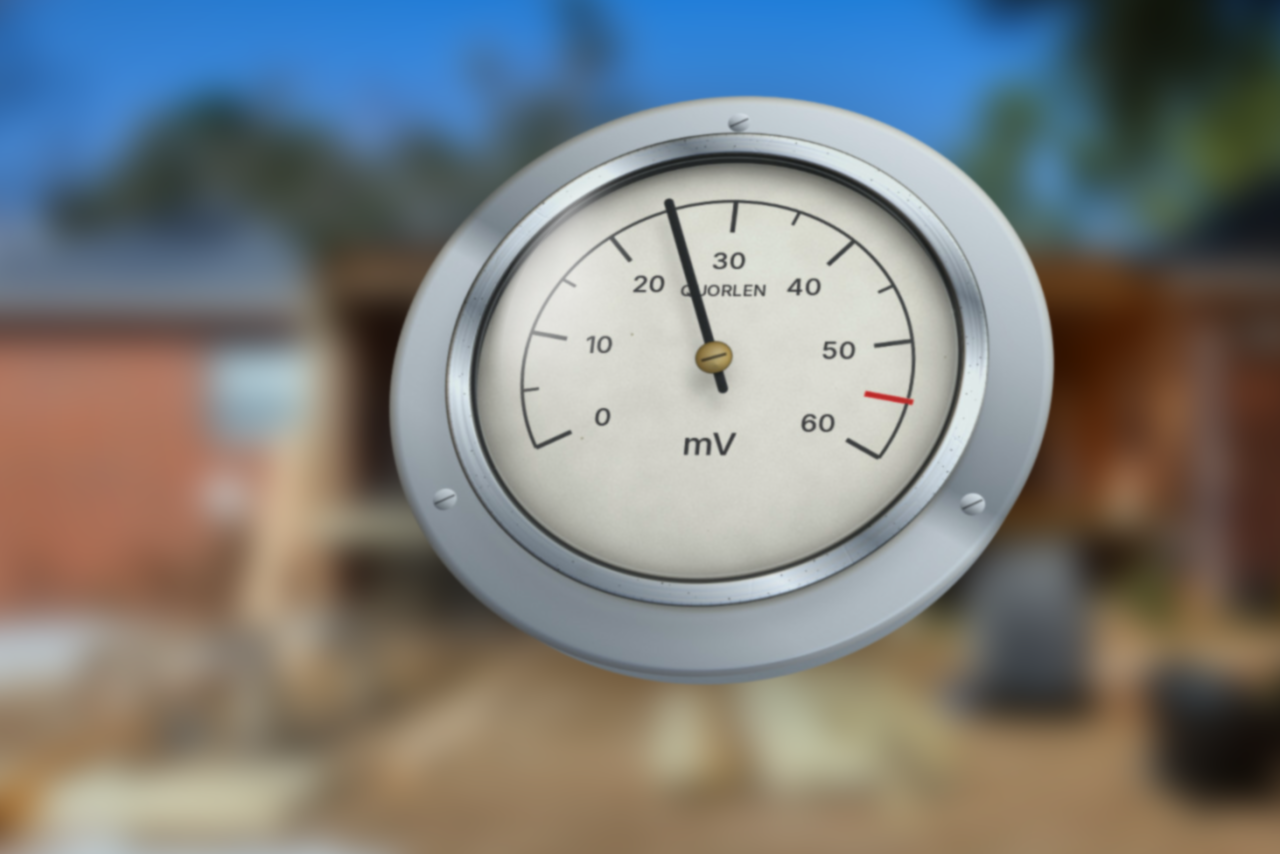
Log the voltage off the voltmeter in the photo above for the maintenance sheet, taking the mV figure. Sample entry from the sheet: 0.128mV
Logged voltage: 25mV
